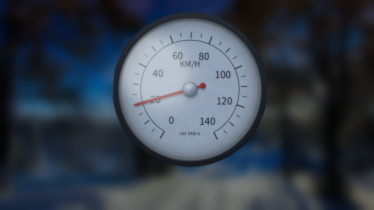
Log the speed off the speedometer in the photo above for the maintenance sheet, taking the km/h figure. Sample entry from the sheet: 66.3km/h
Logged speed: 20km/h
